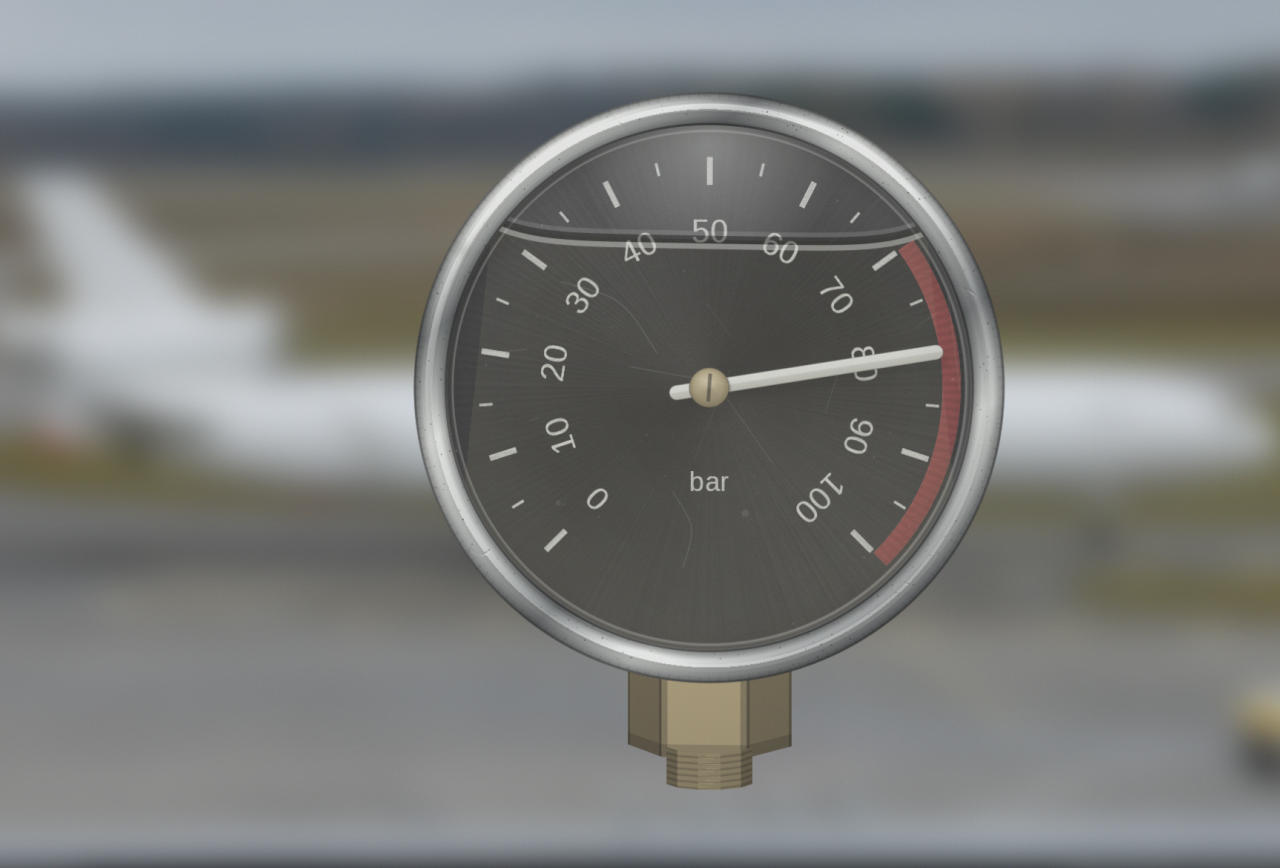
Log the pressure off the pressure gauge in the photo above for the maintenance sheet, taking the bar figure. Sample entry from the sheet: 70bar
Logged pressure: 80bar
